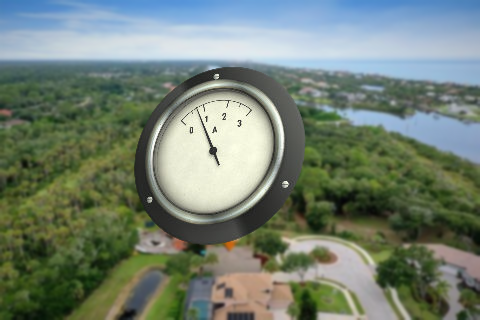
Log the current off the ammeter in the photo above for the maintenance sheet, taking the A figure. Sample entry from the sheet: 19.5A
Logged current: 0.75A
